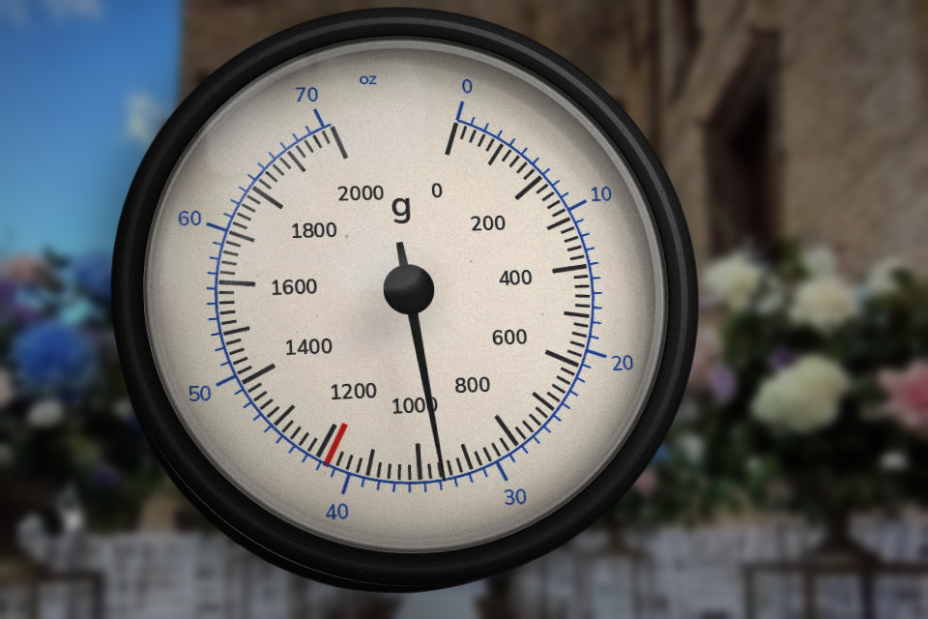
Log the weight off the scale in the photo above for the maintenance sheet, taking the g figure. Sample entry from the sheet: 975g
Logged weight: 960g
